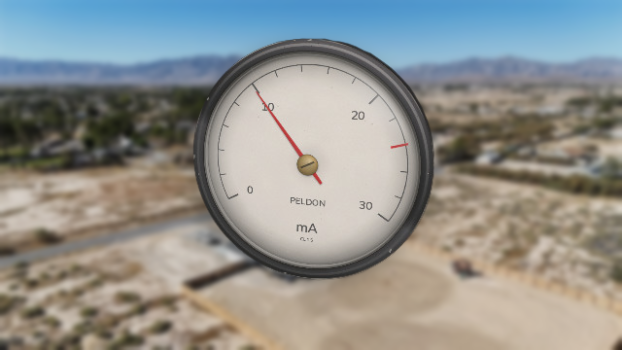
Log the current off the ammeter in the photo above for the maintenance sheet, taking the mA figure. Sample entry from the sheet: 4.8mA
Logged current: 10mA
